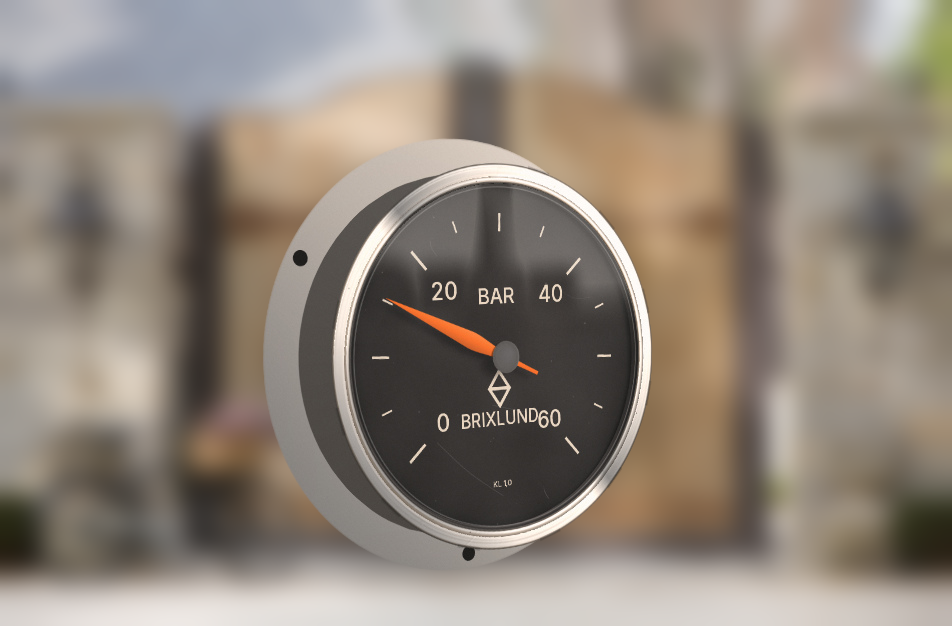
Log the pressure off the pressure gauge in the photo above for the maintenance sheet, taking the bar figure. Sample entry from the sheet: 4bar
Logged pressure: 15bar
